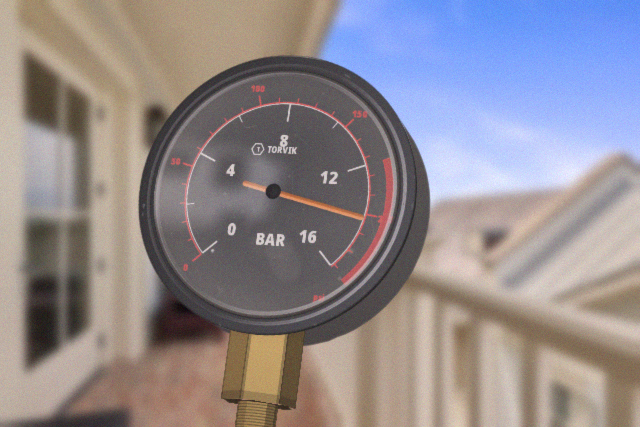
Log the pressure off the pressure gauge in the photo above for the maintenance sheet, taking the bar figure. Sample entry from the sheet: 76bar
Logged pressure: 14bar
